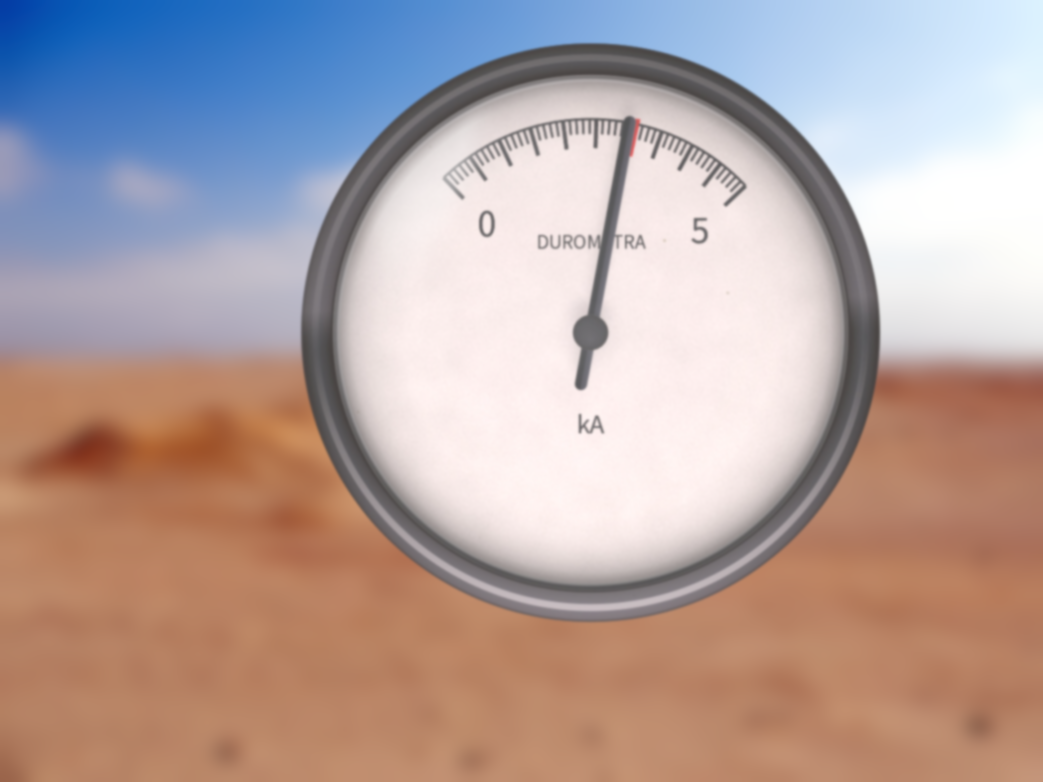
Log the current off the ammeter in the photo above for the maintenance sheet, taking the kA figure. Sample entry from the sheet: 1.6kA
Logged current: 3kA
